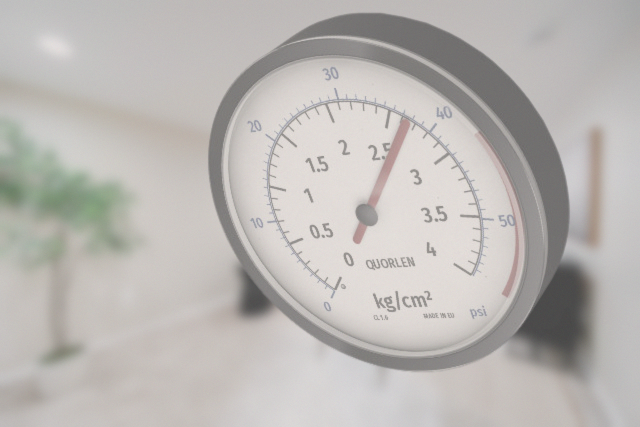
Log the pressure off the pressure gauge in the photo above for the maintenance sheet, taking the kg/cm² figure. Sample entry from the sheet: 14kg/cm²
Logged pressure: 2.65kg/cm²
